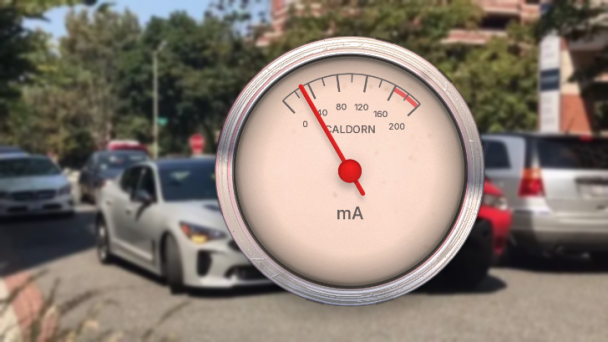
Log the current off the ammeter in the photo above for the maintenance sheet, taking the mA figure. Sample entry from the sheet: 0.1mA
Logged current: 30mA
